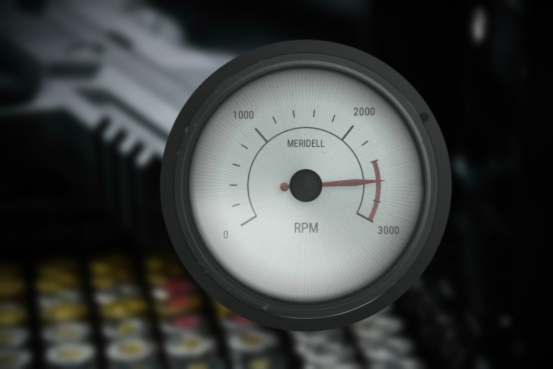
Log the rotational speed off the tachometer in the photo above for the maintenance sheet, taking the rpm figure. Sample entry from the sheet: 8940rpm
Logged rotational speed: 2600rpm
